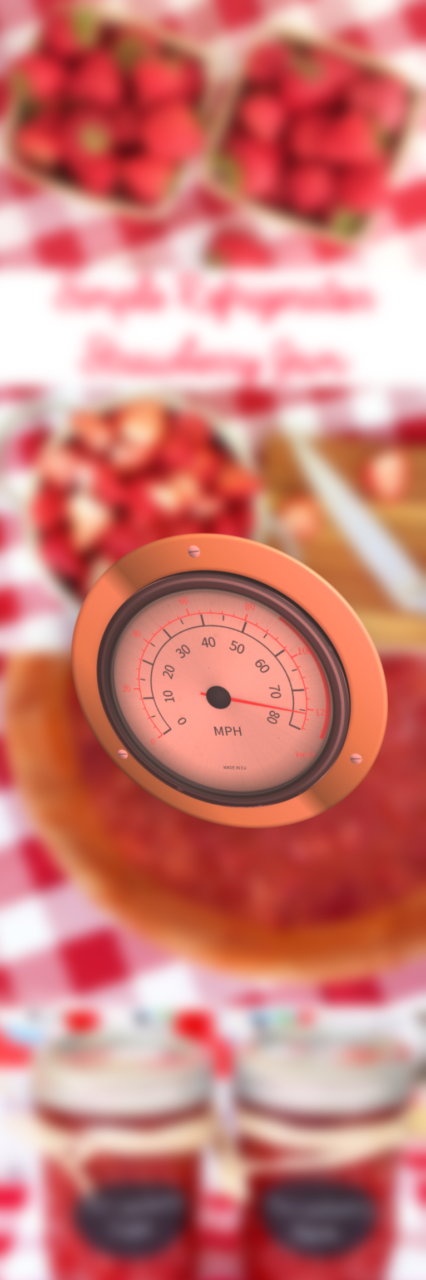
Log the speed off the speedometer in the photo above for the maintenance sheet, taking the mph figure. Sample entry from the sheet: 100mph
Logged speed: 75mph
